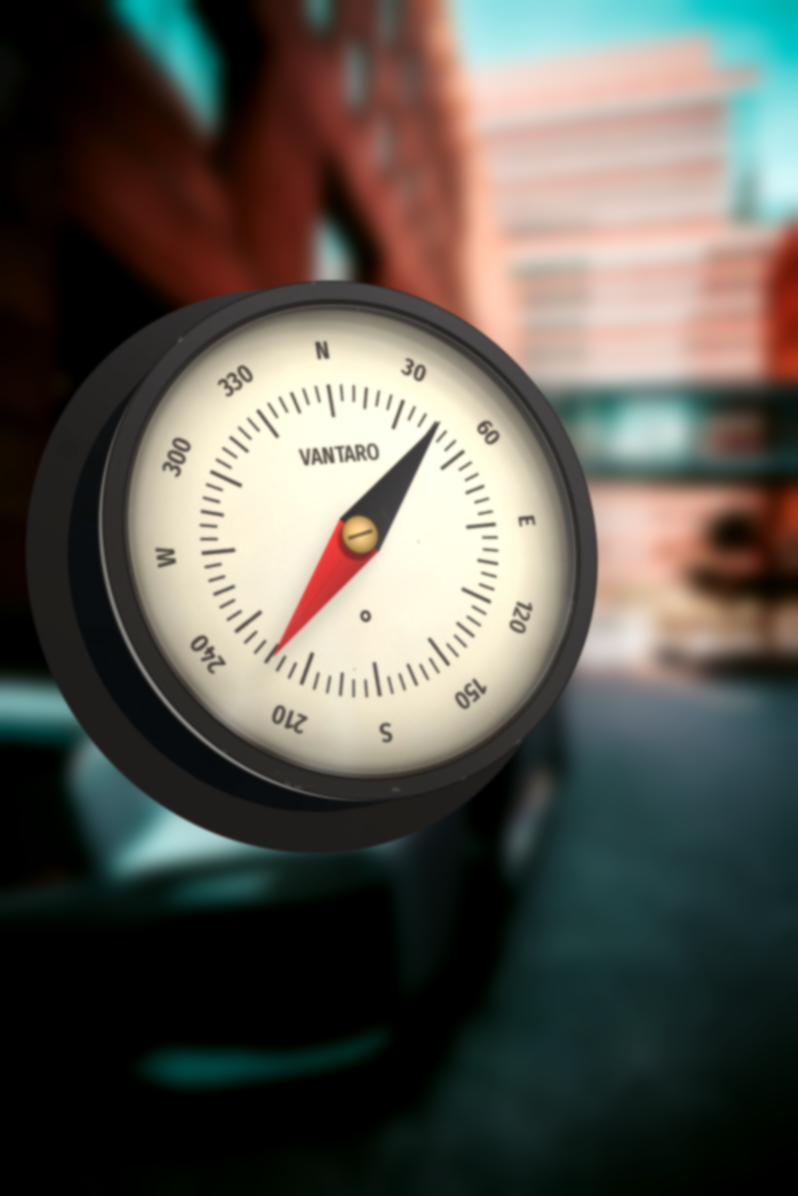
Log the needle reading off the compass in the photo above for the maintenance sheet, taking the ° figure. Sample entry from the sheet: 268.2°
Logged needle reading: 225°
